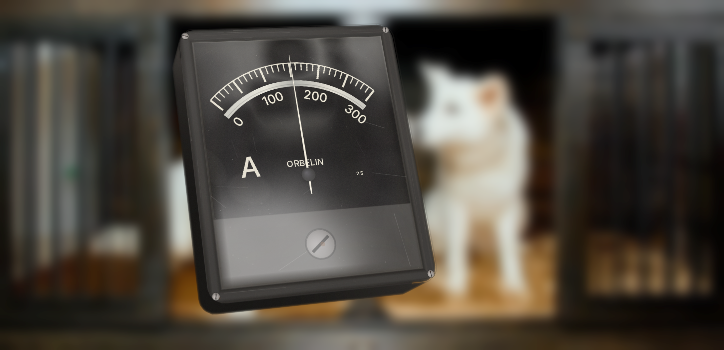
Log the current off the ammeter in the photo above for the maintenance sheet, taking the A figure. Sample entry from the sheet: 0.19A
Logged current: 150A
